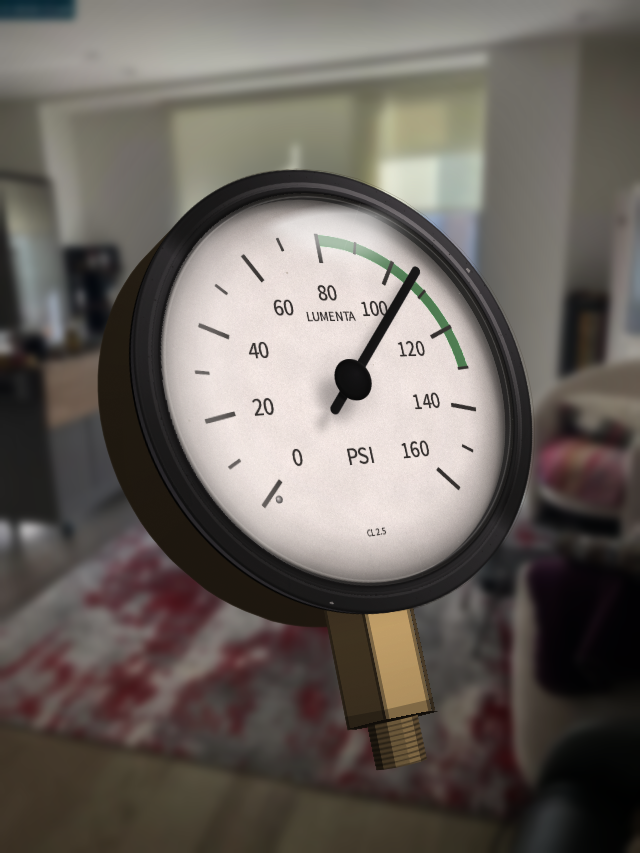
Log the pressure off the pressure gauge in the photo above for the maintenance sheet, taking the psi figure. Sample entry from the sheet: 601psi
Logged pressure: 105psi
